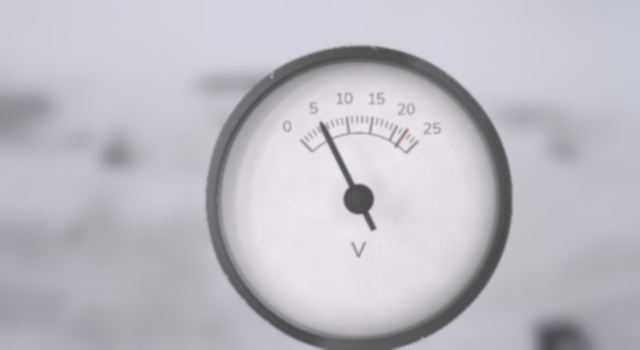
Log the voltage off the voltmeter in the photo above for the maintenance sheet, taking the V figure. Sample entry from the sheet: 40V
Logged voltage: 5V
